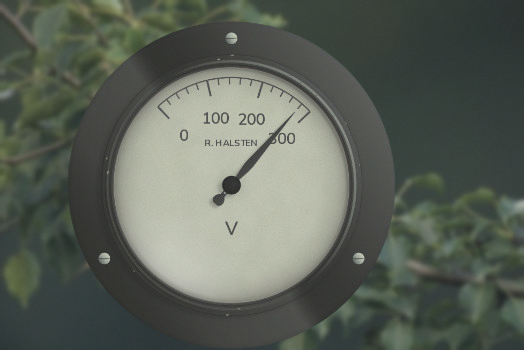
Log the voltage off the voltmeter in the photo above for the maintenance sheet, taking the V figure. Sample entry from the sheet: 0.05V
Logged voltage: 280V
